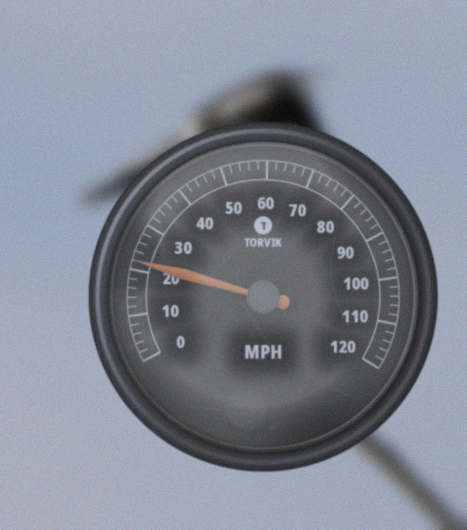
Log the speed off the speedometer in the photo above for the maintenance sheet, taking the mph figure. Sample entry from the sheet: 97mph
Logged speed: 22mph
